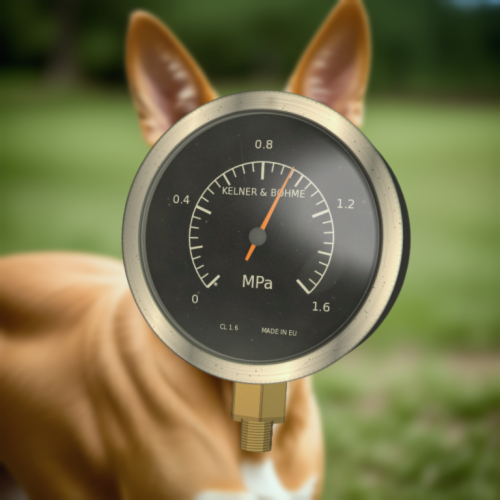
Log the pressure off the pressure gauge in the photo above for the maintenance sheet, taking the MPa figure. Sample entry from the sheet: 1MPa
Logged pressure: 0.95MPa
